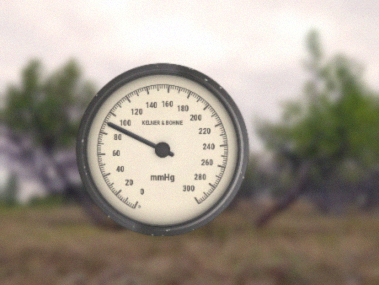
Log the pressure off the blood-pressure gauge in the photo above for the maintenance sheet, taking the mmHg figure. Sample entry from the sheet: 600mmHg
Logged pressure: 90mmHg
